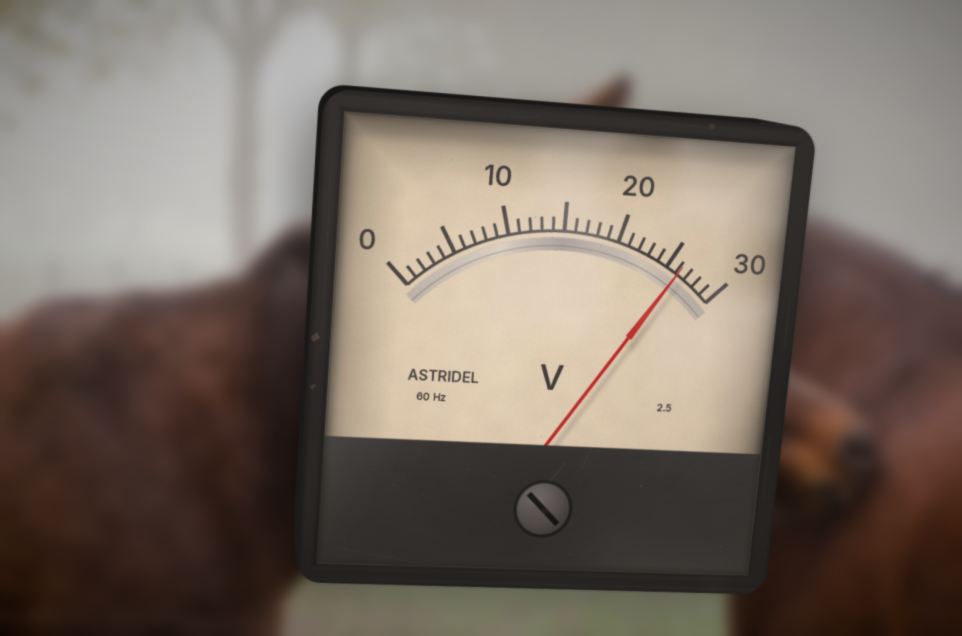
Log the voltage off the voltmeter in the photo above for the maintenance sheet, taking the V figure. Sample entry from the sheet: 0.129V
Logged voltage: 26V
